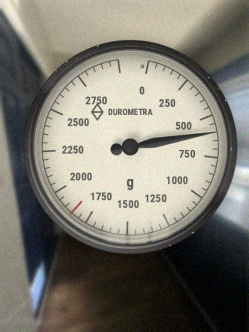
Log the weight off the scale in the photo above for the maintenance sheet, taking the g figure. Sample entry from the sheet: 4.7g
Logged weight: 600g
